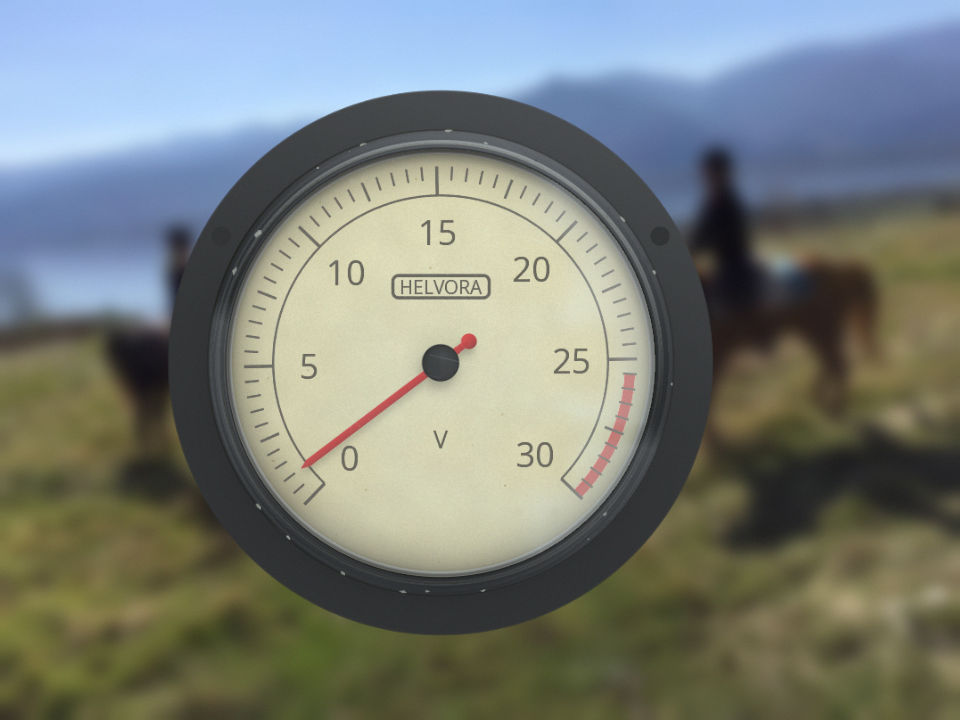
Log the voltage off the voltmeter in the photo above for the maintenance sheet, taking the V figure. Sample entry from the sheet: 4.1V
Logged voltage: 1V
